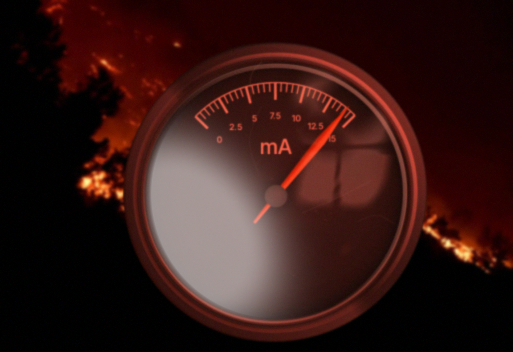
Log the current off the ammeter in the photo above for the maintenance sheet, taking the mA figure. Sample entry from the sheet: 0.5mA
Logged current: 14mA
